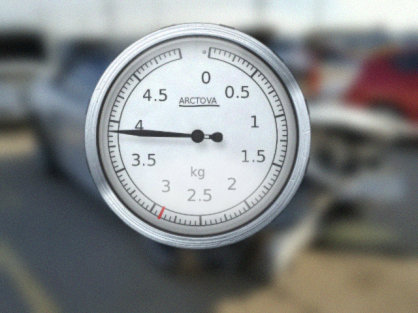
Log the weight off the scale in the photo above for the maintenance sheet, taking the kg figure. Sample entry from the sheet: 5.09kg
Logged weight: 3.9kg
